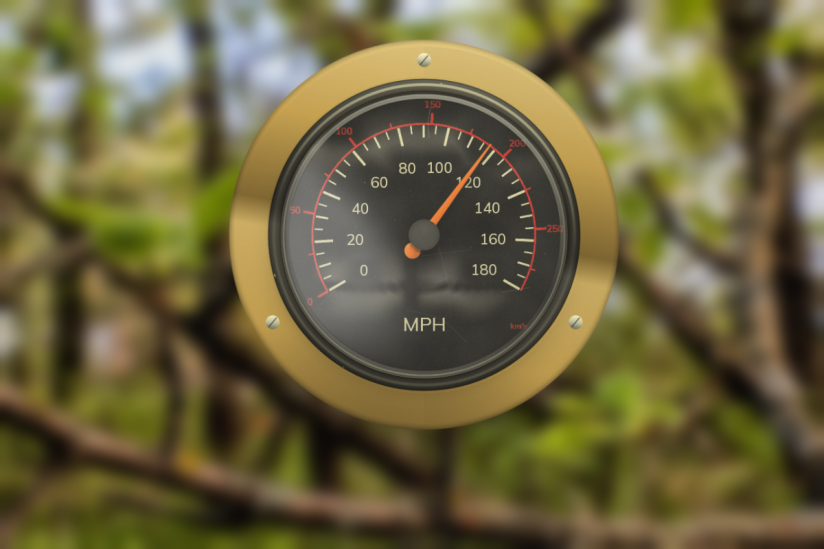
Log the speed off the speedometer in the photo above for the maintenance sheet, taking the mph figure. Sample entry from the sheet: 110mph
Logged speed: 117.5mph
